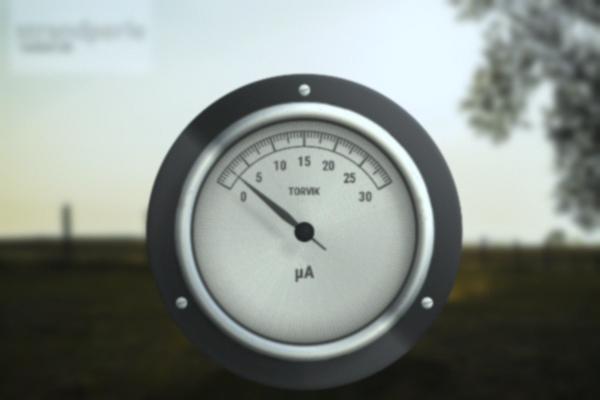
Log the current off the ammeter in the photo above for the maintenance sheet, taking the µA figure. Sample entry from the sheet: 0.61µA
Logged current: 2.5µA
